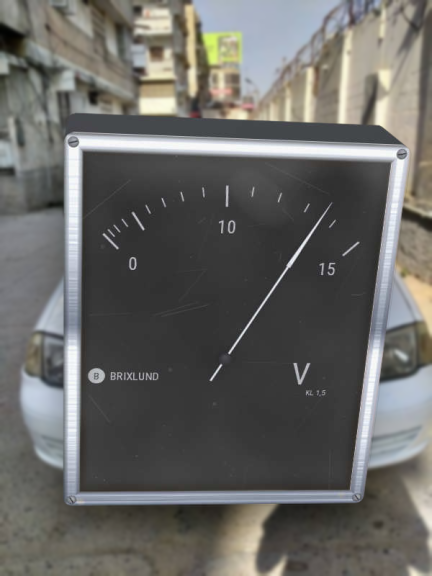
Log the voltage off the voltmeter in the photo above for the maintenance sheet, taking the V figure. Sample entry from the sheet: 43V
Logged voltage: 13.5V
